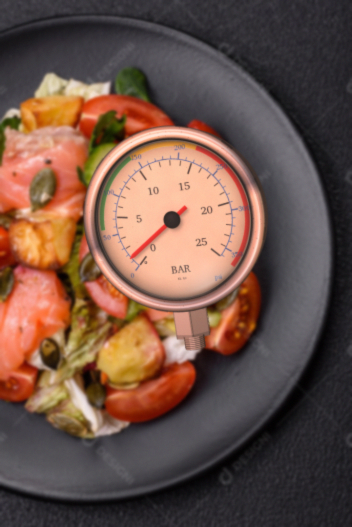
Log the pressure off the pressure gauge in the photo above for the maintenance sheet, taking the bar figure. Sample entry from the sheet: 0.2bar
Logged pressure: 1bar
